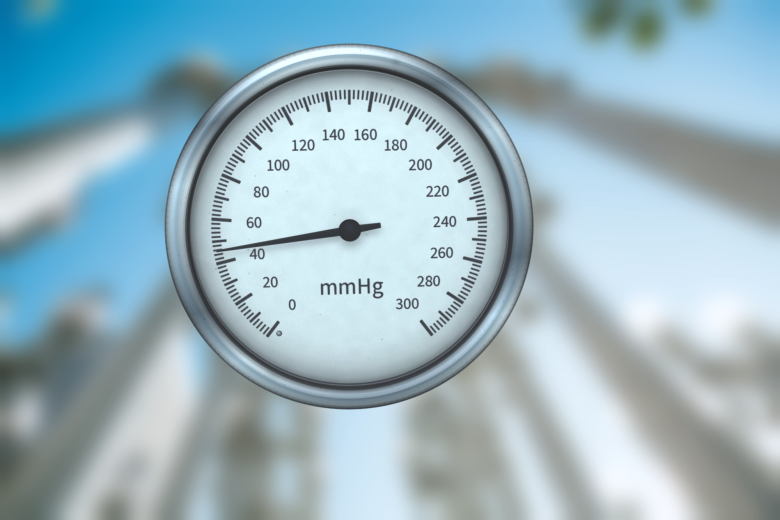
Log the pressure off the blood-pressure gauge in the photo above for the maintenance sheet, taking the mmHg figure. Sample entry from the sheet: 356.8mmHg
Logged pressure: 46mmHg
